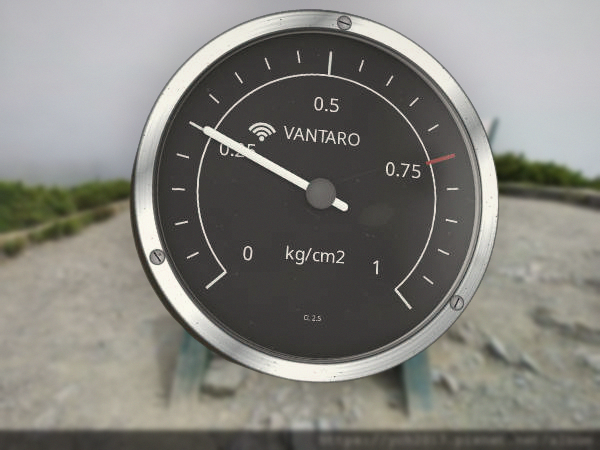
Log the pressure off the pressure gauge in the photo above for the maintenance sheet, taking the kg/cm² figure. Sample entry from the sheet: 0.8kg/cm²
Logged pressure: 0.25kg/cm²
